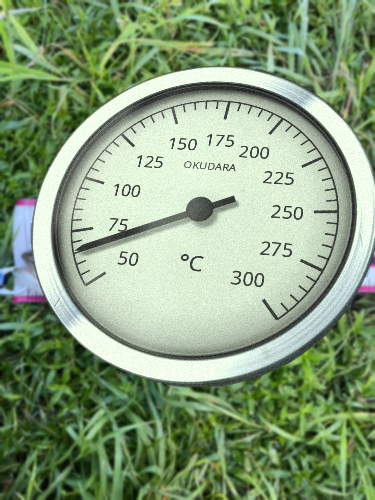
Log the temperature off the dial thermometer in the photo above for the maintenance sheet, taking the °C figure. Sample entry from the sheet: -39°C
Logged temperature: 65°C
